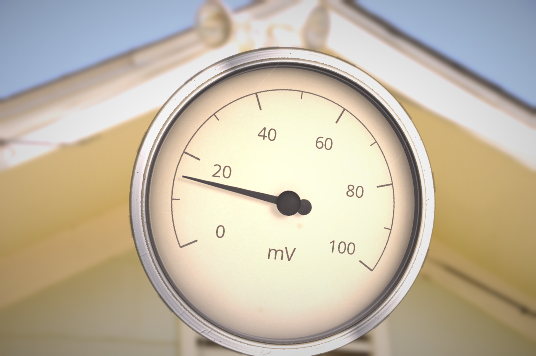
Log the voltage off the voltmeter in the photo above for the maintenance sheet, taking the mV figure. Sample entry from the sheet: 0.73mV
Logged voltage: 15mV
